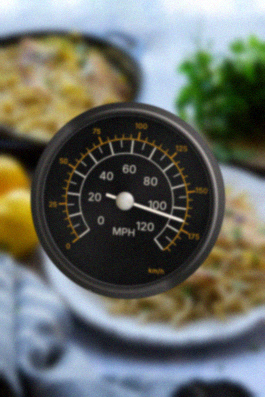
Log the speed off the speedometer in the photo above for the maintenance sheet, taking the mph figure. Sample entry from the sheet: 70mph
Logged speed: 105mph
